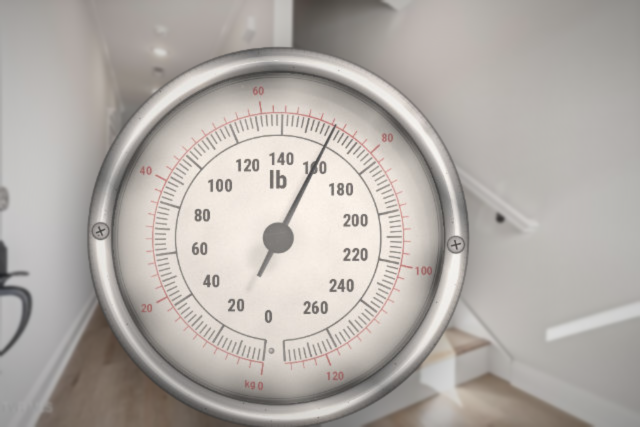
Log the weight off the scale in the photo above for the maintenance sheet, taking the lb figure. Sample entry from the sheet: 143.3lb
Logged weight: 160lb
